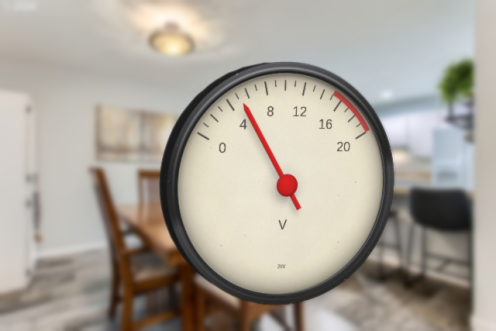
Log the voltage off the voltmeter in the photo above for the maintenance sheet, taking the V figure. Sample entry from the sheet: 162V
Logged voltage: 5V
